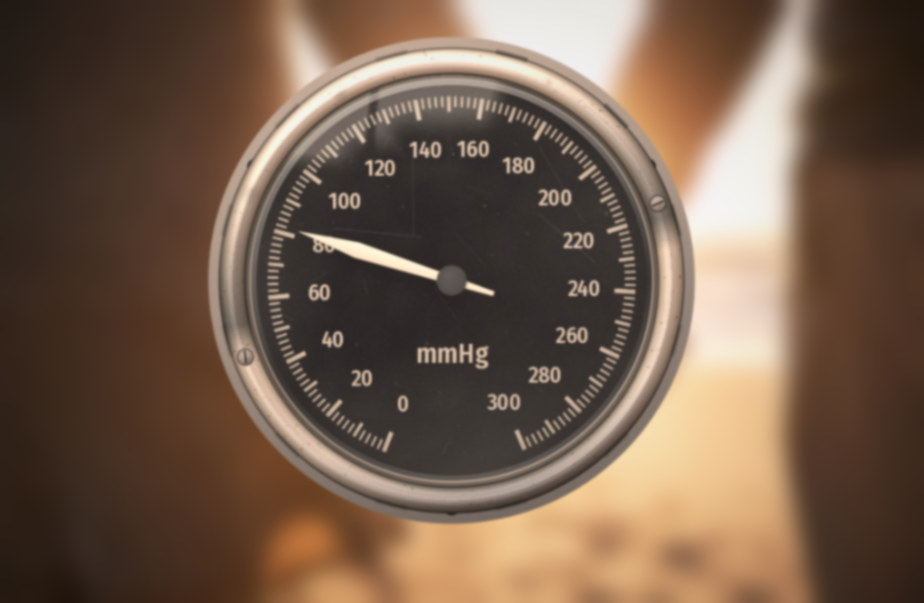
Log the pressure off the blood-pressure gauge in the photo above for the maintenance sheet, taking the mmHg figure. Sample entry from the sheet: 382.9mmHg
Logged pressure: 82mmHg
